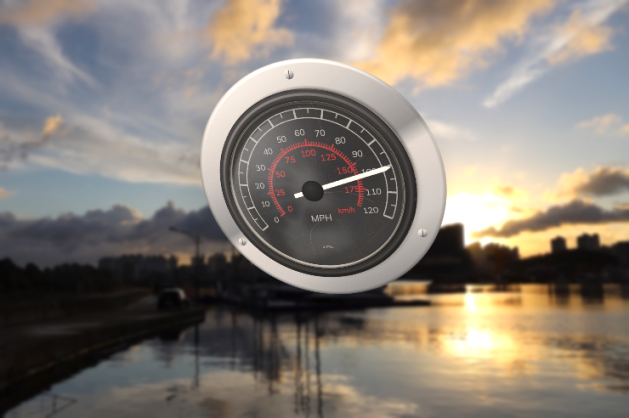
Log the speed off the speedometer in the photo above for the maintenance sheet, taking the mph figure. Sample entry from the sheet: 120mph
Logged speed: 100mph
